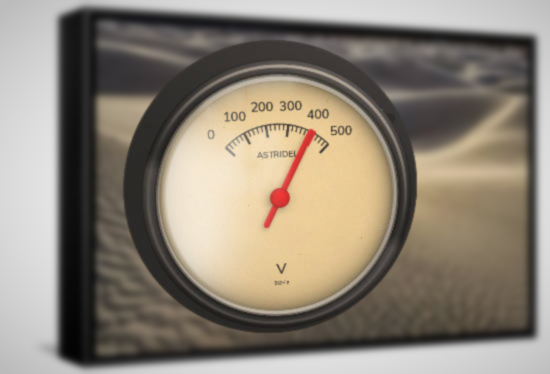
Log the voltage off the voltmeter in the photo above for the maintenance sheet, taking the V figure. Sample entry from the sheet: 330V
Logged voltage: 400V
